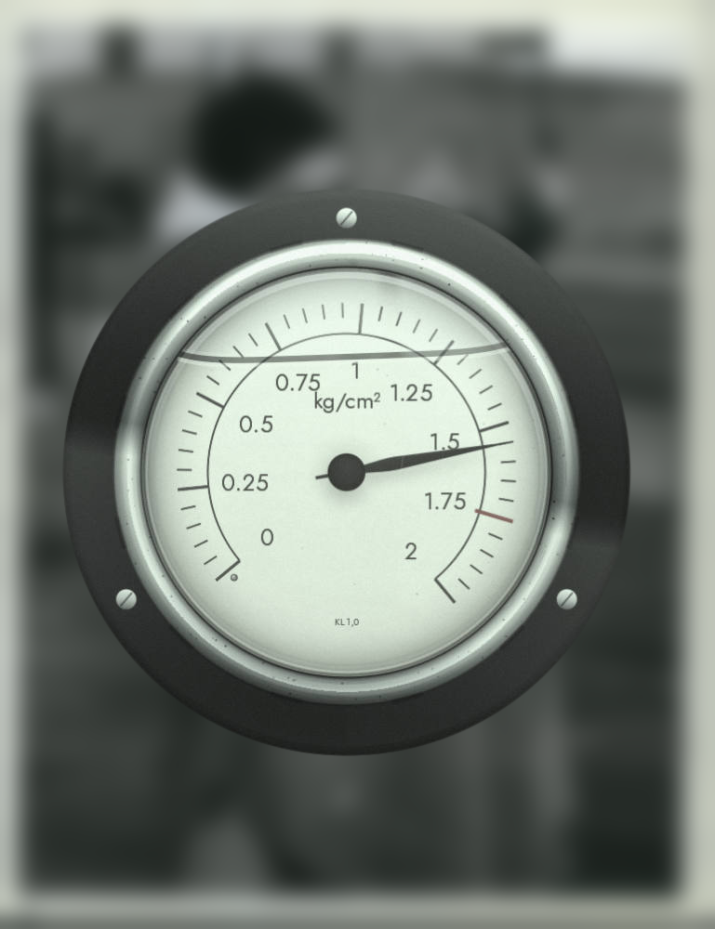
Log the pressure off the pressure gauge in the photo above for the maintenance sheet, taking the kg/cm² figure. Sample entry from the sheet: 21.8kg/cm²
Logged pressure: 1.55kg/cm²
